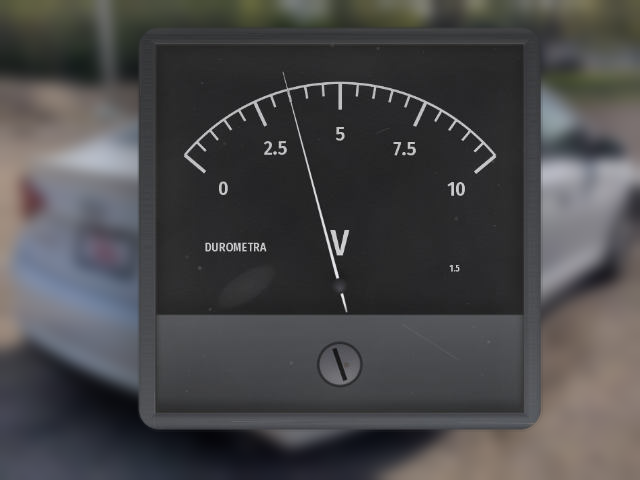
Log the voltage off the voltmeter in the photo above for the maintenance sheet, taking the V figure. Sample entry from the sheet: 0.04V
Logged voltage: 3.5V
